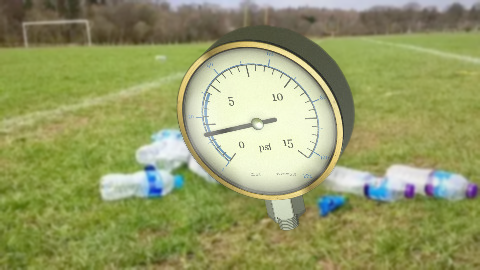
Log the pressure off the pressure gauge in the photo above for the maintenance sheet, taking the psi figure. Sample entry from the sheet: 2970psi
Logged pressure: 2psi
